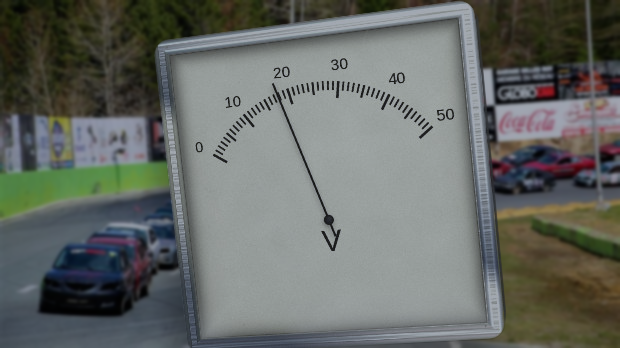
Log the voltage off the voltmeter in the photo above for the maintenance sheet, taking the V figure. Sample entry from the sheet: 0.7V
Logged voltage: 18V
